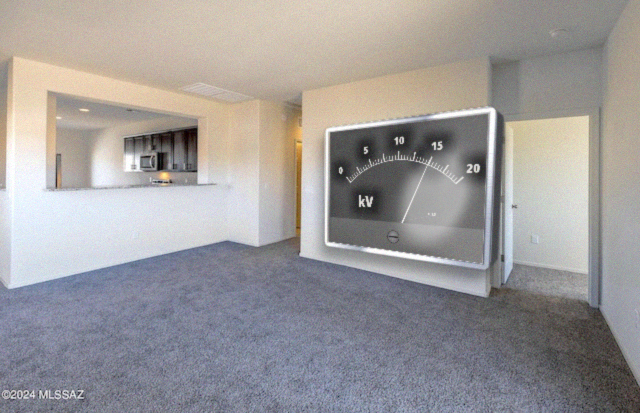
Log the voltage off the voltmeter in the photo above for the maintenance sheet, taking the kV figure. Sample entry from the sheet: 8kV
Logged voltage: 15kV
